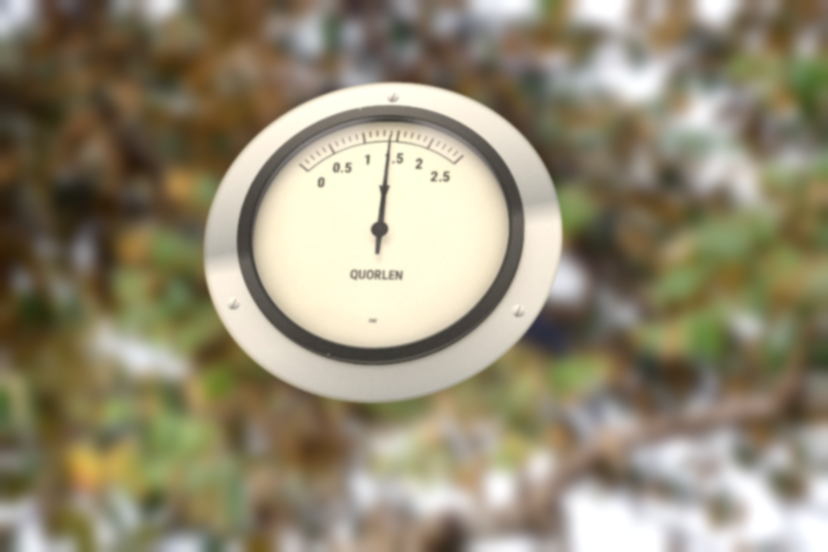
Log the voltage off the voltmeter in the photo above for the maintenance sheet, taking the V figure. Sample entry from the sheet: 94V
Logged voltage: 1.4V
